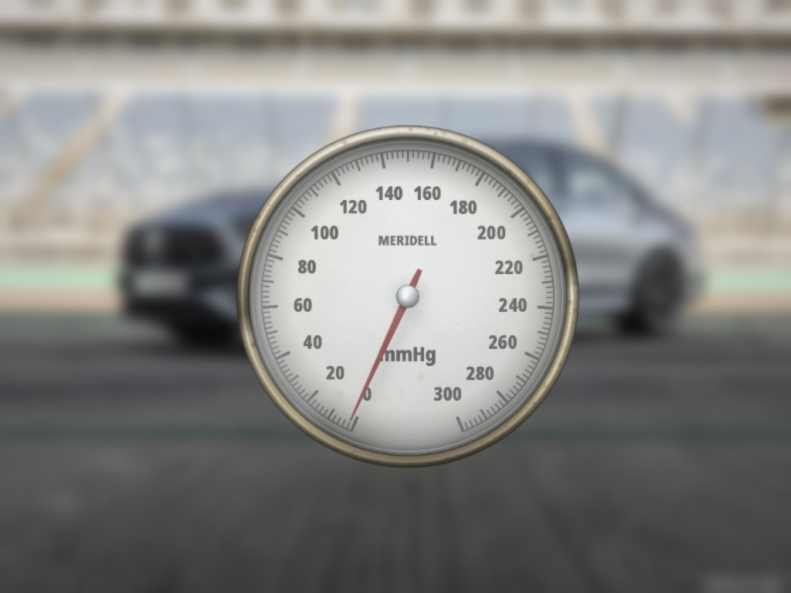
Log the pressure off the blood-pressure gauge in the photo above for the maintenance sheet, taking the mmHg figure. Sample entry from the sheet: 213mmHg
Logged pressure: 2mmHg
